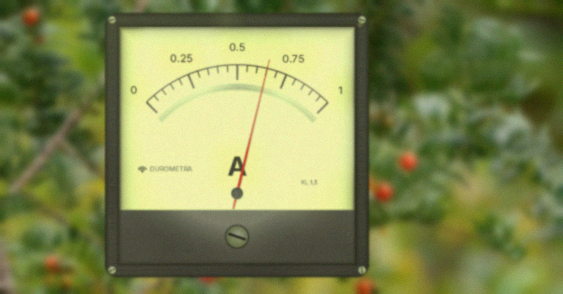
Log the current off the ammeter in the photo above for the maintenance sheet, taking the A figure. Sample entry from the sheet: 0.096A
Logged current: 0.65A
